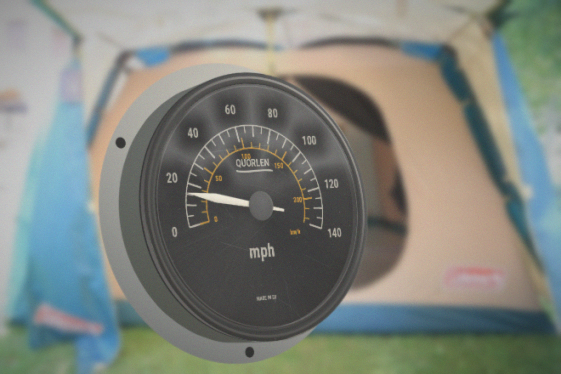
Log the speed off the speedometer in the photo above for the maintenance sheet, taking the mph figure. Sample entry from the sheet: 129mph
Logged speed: 15mph
